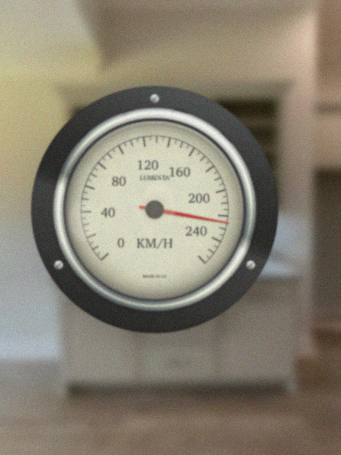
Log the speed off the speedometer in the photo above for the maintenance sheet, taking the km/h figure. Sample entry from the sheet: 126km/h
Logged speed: 225km/h
